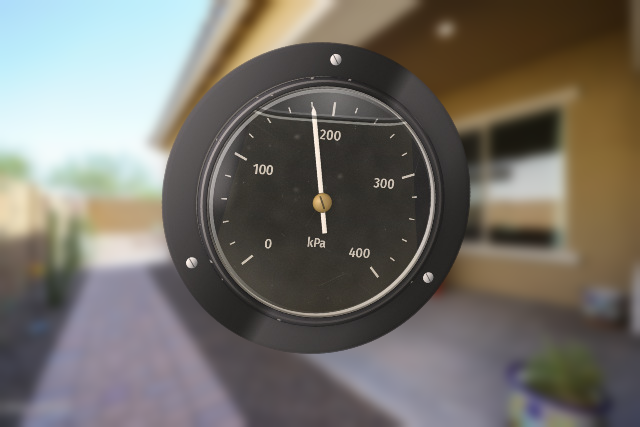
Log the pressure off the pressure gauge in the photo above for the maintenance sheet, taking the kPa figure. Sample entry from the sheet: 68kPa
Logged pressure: 180kPa
